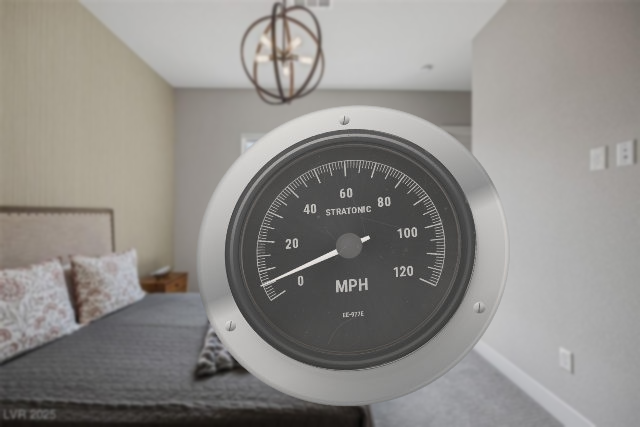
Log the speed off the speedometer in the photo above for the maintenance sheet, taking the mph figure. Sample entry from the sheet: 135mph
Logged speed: 5mph
